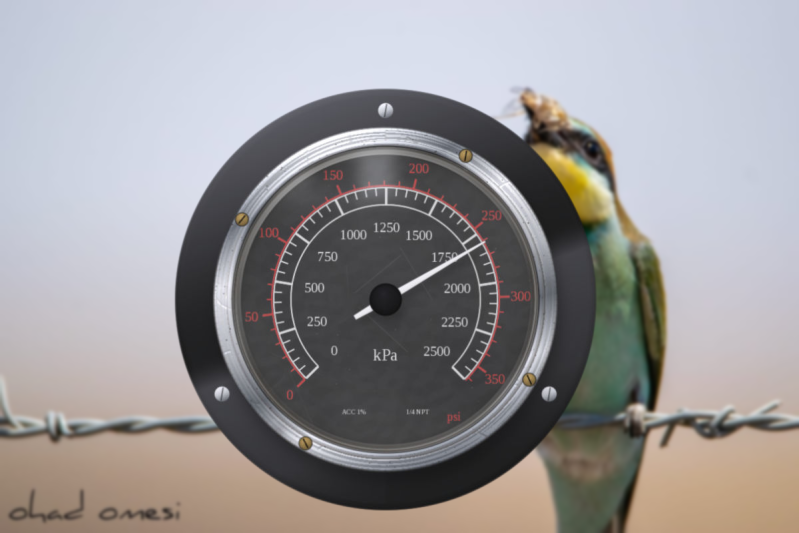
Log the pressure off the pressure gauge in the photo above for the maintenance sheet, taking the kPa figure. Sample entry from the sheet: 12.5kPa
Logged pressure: 1800kPa
